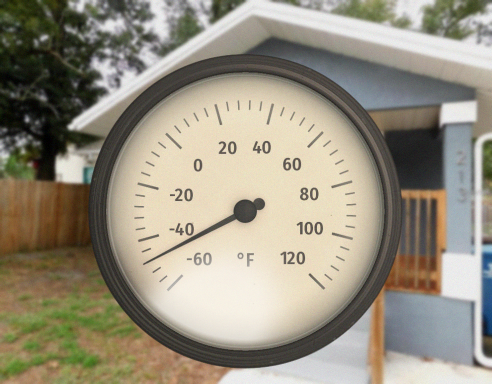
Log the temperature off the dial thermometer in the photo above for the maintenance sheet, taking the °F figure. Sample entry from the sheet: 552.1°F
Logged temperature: -48°F
